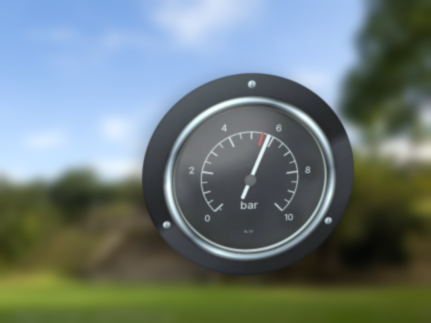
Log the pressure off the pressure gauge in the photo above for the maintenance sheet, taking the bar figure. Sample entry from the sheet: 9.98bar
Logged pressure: 5.75bar
